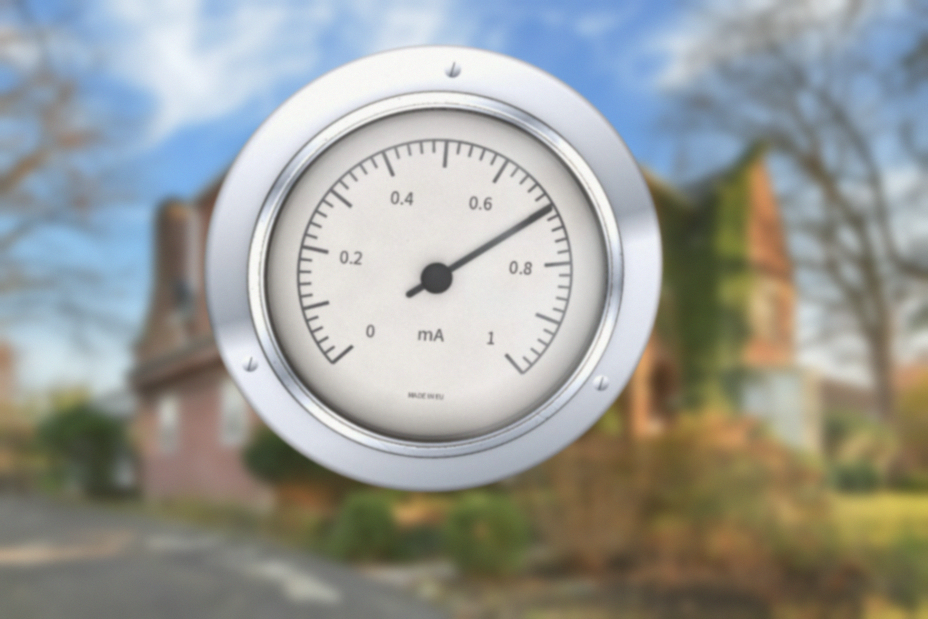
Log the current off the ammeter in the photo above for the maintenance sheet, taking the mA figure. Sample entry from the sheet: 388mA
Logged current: 0.7mA
